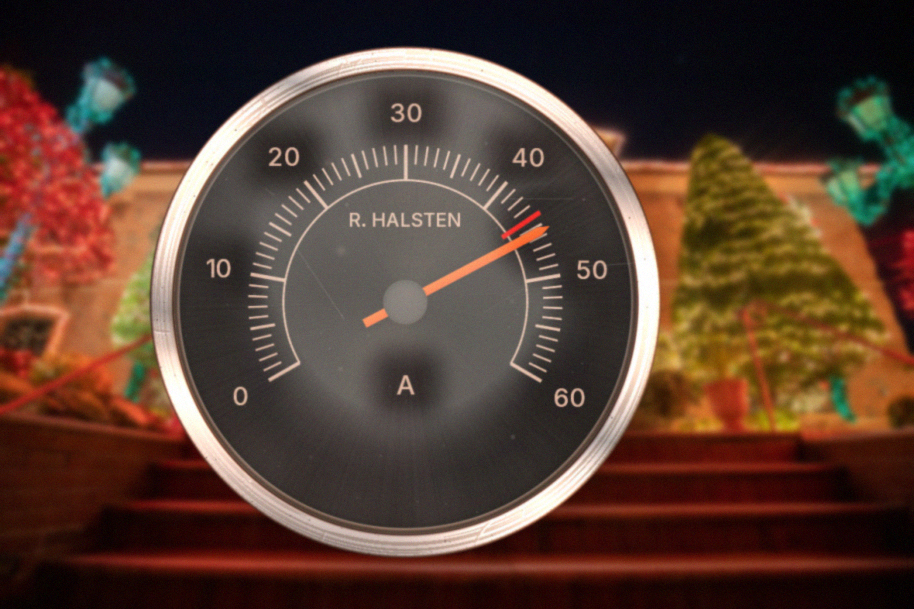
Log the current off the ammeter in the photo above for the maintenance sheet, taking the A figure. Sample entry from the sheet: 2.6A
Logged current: 45.5A
